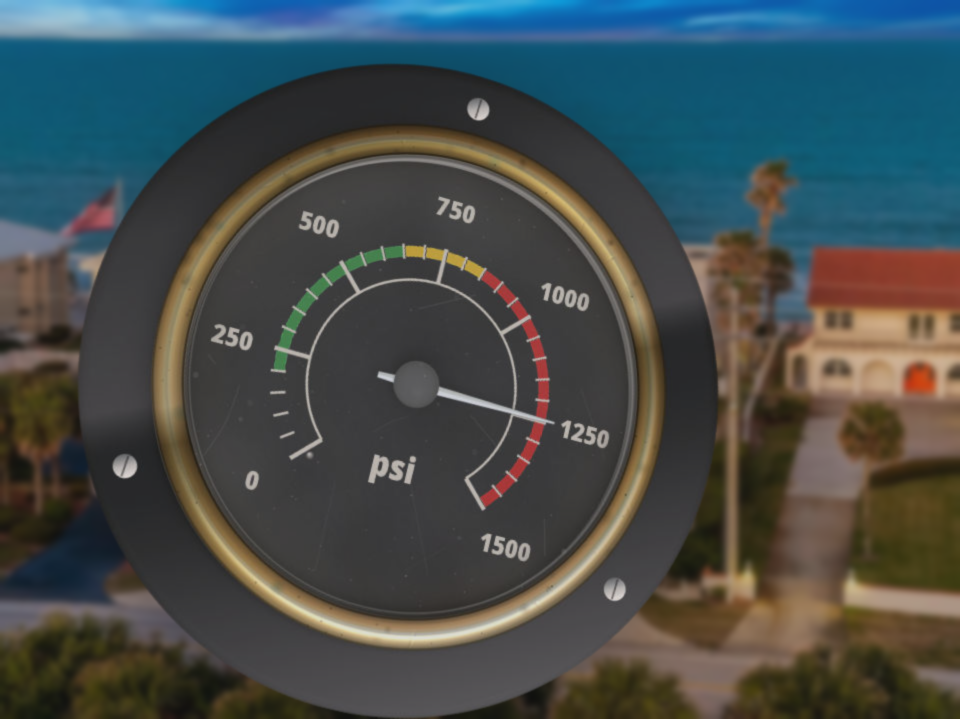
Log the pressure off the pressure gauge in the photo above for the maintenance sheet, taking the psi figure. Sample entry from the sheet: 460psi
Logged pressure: 1250psi
